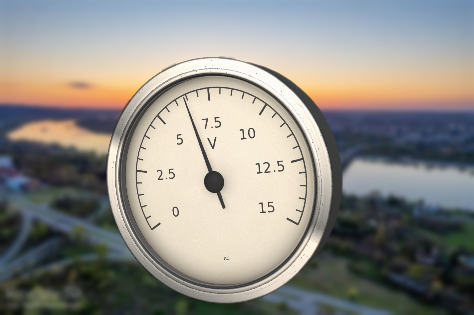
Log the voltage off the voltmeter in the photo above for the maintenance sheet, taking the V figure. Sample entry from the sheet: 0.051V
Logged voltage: 6.5V
